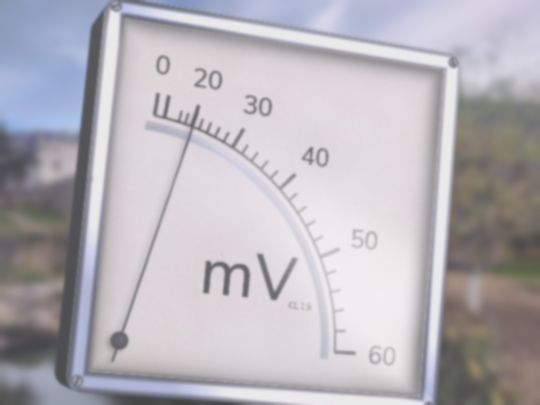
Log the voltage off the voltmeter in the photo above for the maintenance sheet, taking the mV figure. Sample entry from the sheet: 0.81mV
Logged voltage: 20mV
